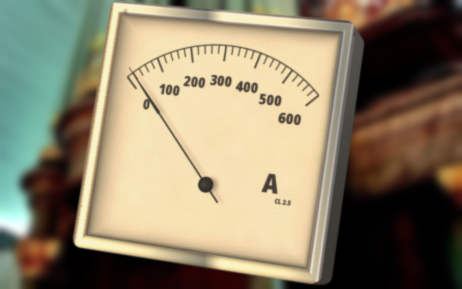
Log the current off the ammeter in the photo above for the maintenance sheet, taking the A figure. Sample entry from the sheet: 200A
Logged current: 20A
